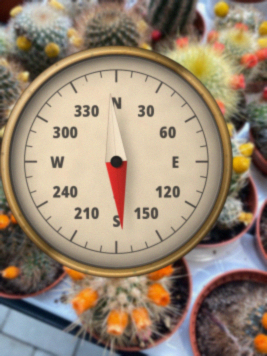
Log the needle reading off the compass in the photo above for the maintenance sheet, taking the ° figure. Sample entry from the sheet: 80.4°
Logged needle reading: 175°
